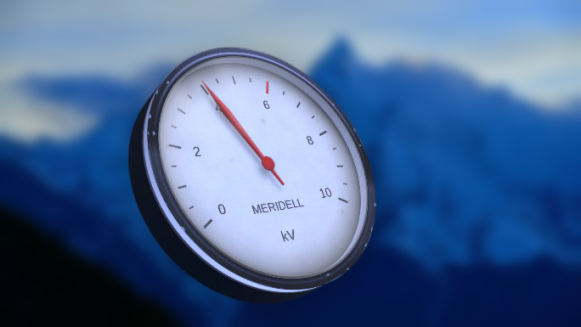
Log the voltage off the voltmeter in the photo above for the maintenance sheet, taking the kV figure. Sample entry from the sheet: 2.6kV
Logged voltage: 4kV
